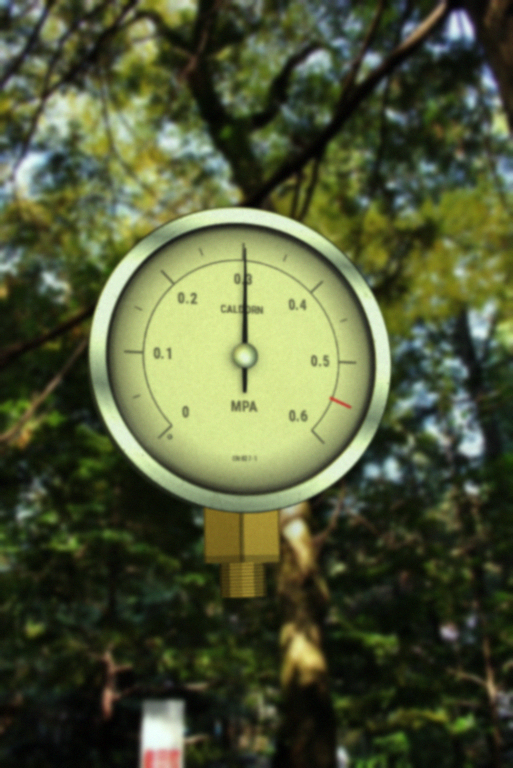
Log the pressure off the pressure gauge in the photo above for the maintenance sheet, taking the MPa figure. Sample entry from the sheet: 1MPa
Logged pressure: 0.3MPa
